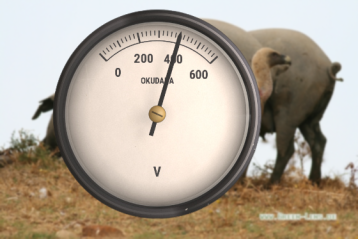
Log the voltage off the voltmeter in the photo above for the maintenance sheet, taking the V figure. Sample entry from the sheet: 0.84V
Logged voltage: 400V
